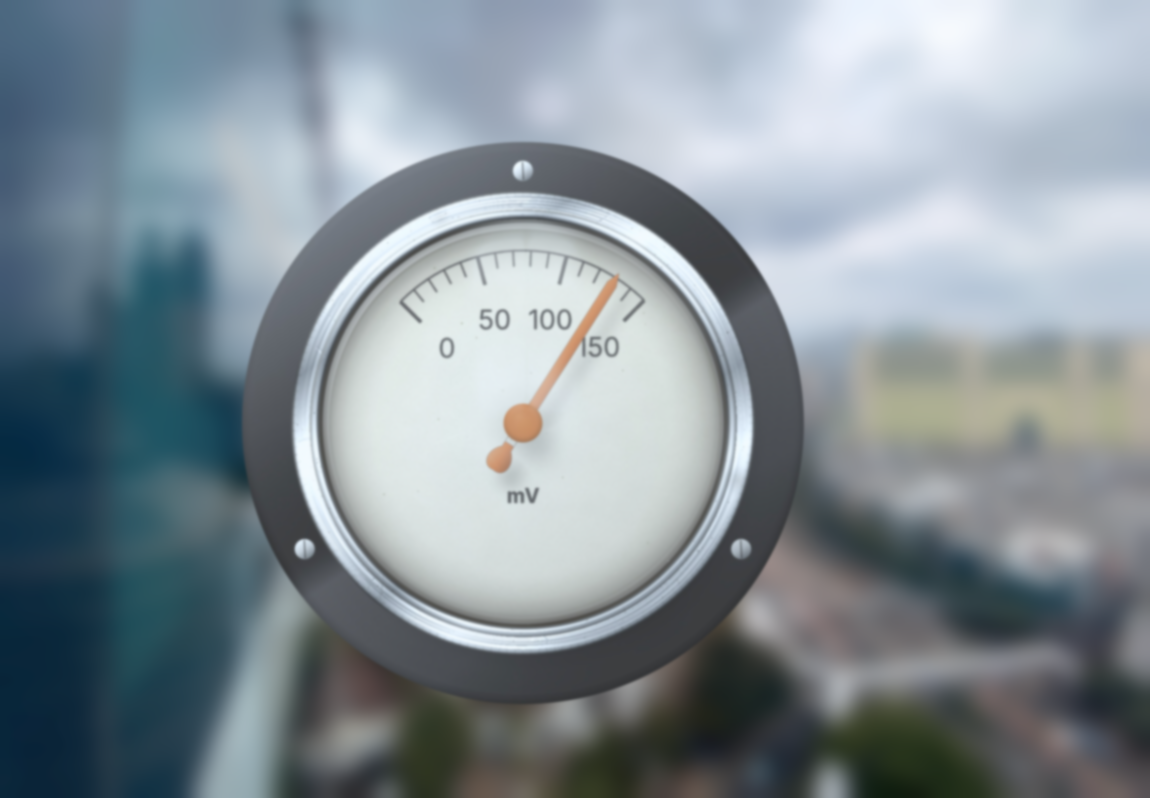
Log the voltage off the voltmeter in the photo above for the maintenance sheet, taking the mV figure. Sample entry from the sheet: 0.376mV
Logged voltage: 130mV
